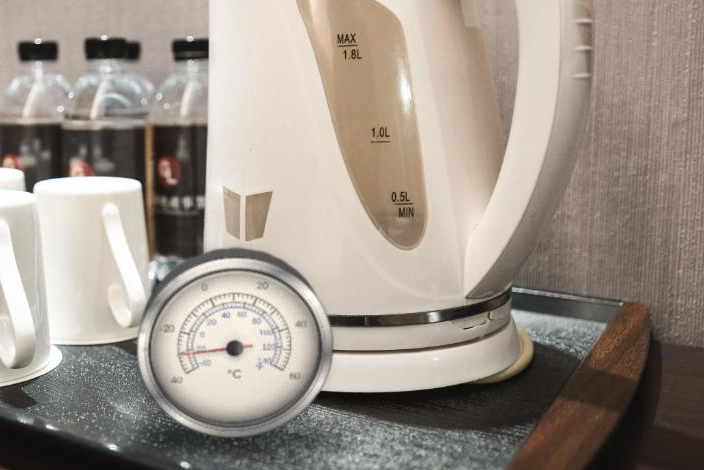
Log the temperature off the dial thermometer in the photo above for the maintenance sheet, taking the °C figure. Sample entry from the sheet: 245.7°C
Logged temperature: -30°C
